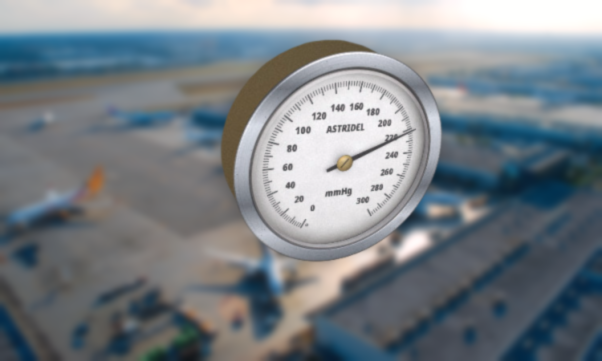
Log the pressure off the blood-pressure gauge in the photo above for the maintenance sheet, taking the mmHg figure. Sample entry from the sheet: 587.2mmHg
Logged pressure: 220mmHg
